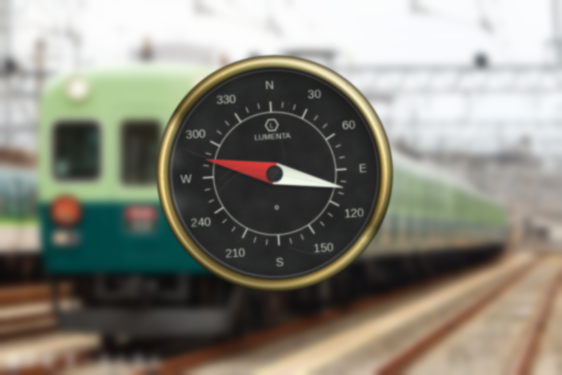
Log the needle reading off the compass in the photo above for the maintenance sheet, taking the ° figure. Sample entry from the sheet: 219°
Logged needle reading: 285°
